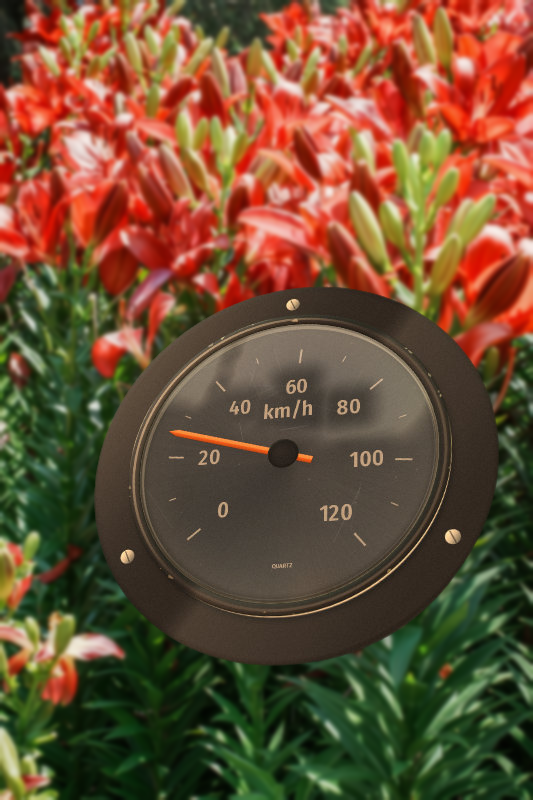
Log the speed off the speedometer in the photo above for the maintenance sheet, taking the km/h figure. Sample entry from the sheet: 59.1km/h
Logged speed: 25km/h
